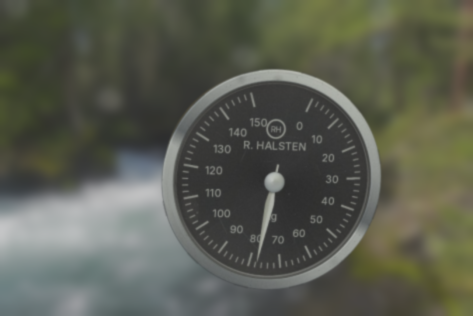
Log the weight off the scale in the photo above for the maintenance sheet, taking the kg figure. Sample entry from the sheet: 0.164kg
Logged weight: 78kg
